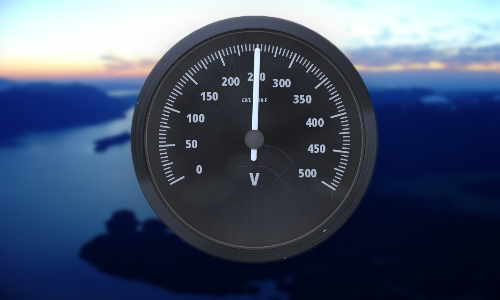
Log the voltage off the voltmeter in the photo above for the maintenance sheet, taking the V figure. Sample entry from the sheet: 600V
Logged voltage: 250V
